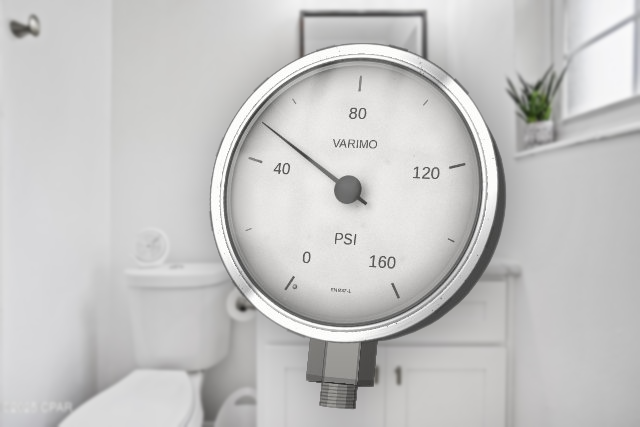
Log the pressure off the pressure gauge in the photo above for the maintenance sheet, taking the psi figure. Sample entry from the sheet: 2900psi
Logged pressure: 50psi
